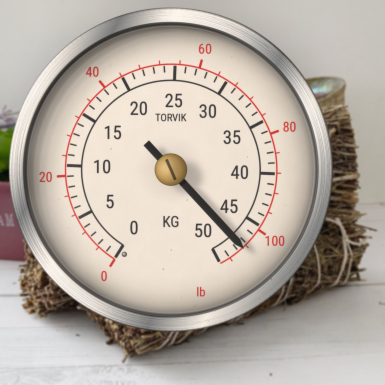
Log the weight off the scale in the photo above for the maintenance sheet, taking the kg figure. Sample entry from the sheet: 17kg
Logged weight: 47.5kg
